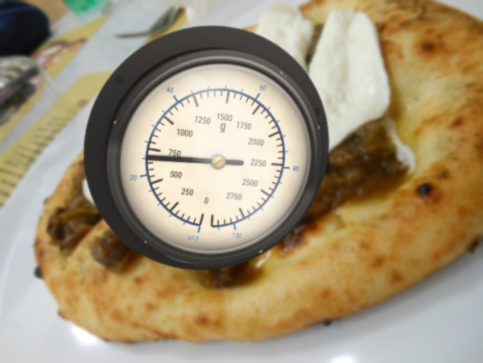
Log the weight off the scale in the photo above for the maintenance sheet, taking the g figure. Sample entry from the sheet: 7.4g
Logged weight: 700g
